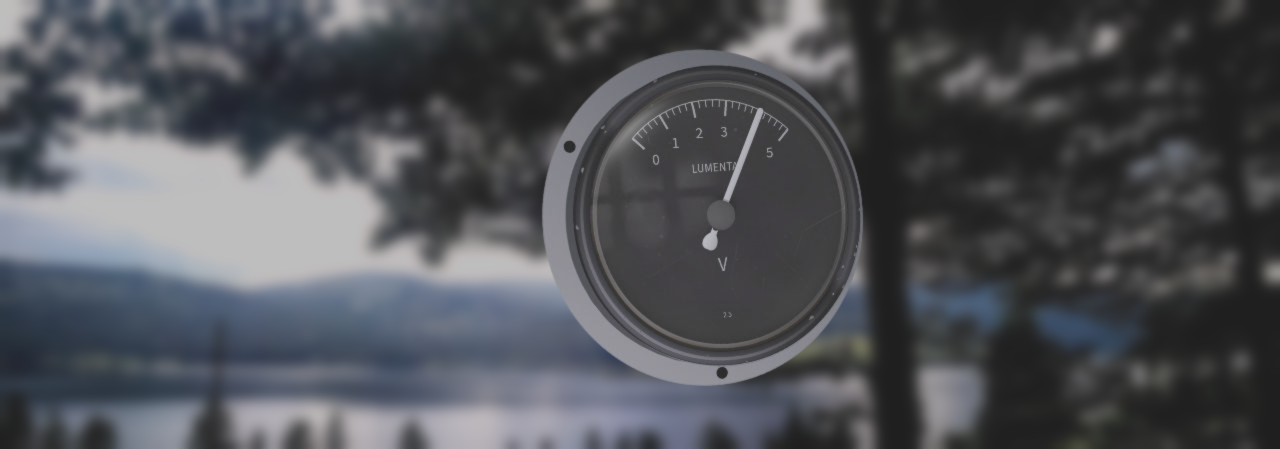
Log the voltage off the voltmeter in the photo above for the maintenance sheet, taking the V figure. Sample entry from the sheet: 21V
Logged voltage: 4V
